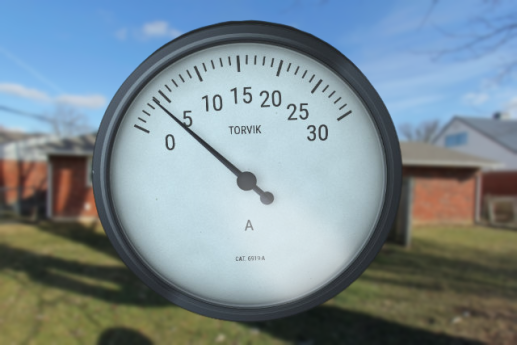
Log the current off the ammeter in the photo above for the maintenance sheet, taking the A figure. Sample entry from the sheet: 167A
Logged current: 4A
